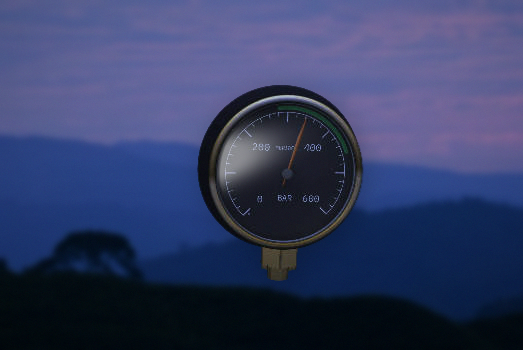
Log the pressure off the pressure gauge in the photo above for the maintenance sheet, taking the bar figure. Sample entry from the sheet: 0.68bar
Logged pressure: 340bar
